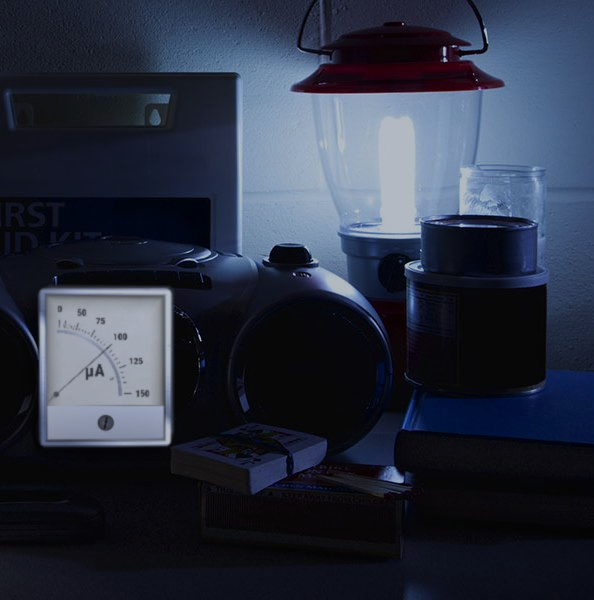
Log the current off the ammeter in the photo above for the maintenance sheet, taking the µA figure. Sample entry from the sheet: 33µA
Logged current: 100µA
